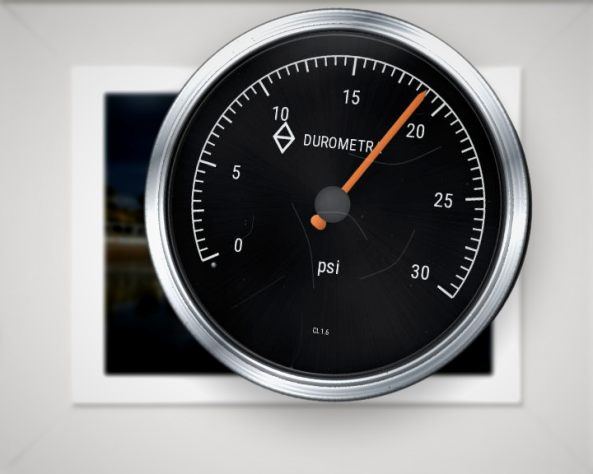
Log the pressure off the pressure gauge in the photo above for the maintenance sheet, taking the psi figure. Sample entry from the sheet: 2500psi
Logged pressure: 19psi
